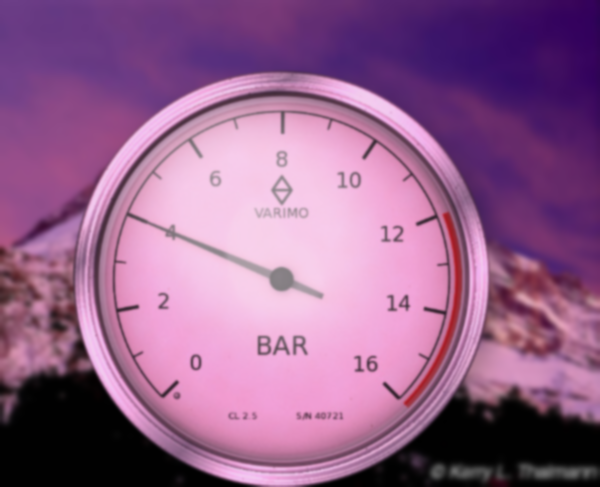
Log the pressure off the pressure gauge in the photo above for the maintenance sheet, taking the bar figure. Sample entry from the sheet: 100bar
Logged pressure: 4bar
